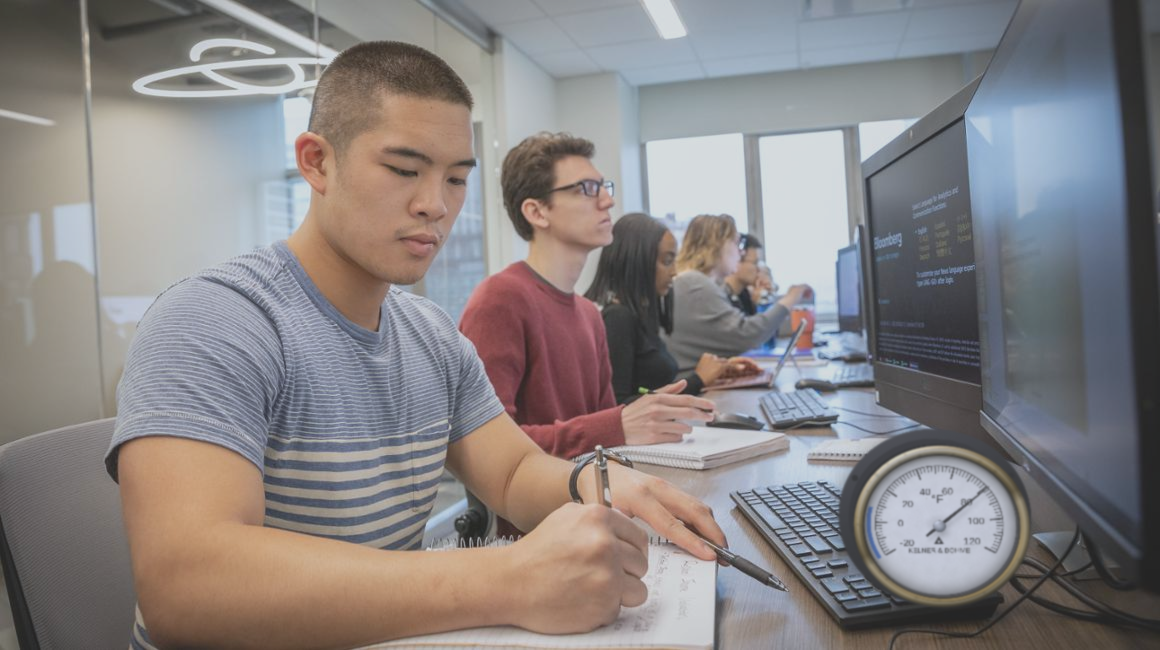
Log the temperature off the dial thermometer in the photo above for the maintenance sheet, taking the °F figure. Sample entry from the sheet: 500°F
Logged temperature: 80°F
